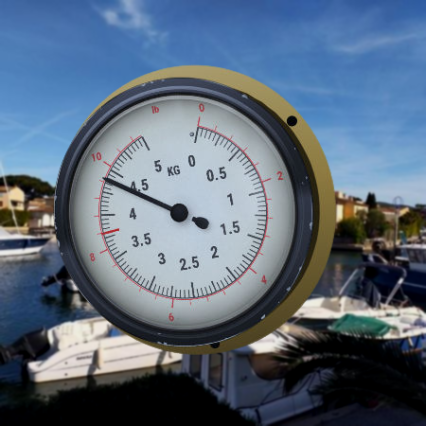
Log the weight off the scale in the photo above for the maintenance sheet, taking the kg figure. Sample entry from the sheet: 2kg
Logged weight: 4.4kg
